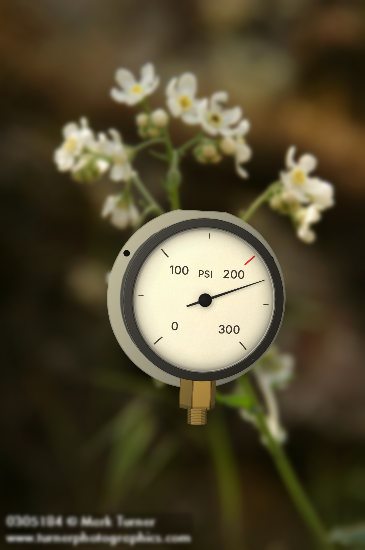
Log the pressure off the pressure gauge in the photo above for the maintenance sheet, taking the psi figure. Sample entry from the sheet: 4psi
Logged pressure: 225psi
